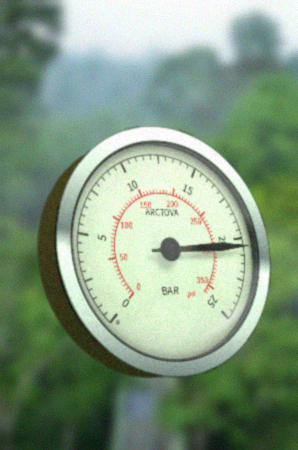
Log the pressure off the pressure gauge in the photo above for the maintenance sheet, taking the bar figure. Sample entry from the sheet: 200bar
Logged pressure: 20.5bar
